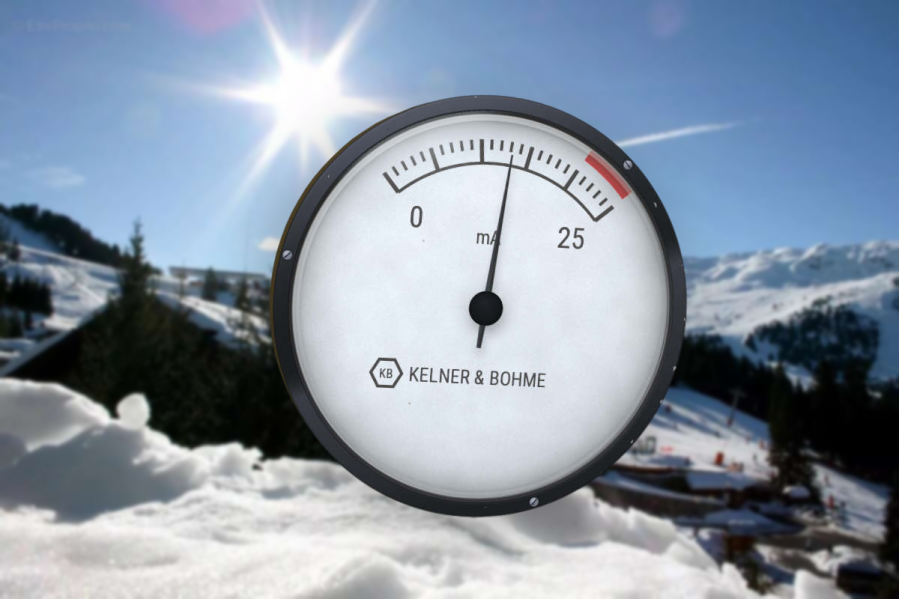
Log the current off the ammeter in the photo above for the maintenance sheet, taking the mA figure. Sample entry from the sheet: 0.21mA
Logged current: 13mA
